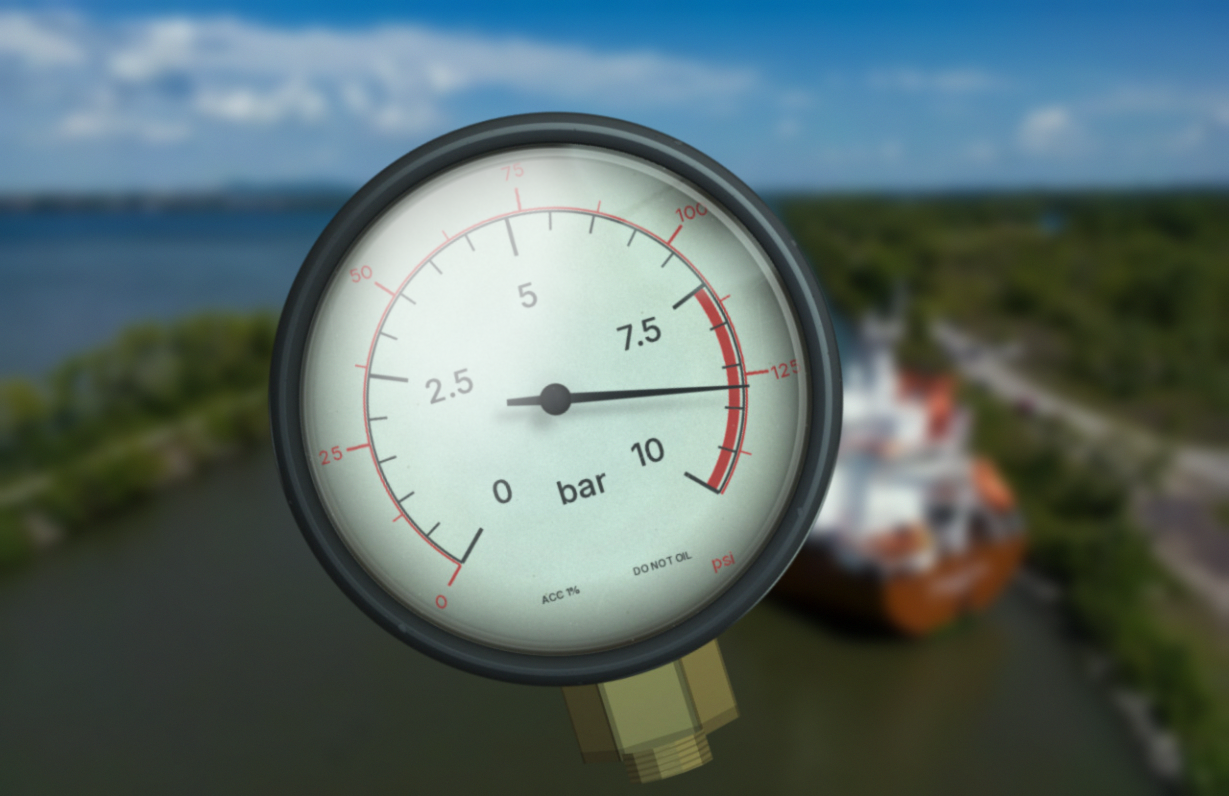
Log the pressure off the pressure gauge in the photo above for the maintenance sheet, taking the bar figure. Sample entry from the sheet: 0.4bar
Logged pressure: 8.75bar
